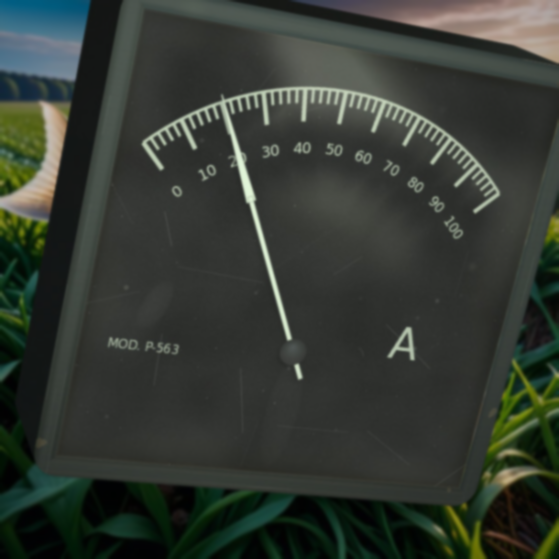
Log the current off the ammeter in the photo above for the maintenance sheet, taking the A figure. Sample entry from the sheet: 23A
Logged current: 20A
